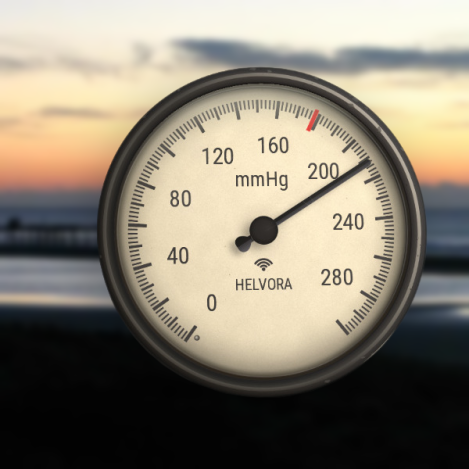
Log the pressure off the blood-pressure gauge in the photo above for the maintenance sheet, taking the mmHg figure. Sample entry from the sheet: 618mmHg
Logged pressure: 212mmHg
